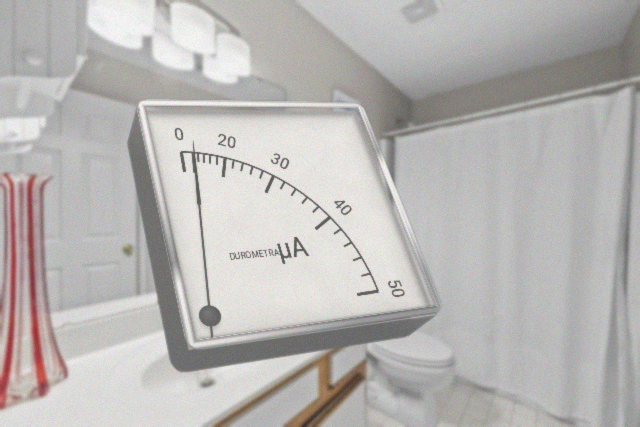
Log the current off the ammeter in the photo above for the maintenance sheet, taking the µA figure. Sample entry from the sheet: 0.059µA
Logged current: 10µA
